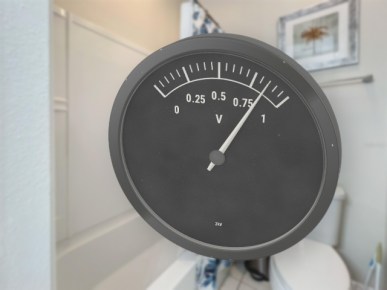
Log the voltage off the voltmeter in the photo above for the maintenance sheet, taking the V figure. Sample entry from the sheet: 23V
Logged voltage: 0.85V
